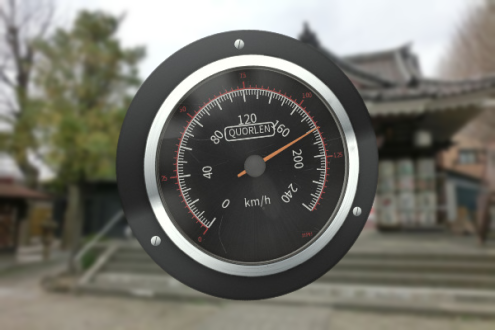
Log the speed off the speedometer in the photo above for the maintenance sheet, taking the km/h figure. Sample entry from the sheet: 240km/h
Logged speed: 180km/h
